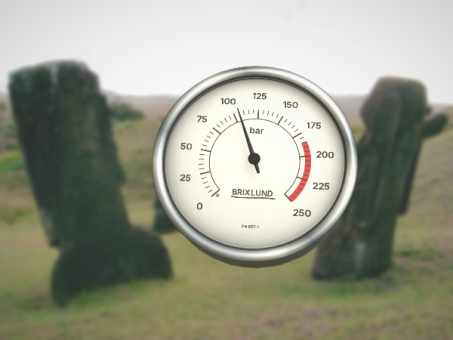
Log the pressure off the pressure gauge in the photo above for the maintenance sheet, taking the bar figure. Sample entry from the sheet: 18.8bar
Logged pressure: 105bar
